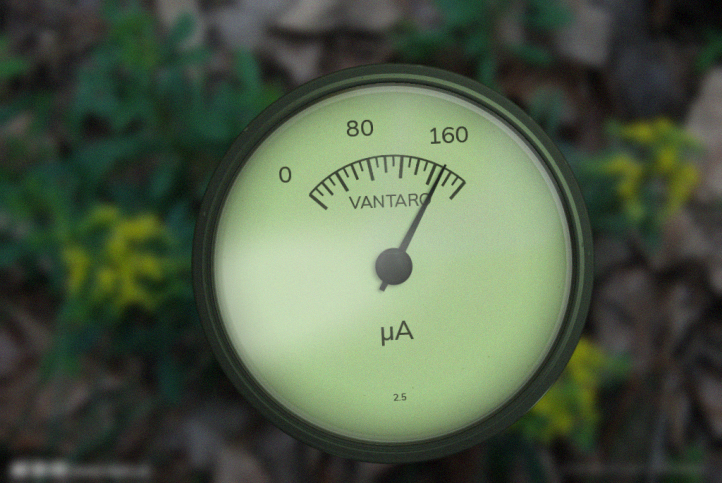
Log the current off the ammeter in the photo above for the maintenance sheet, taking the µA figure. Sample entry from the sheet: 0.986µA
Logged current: 170µA
